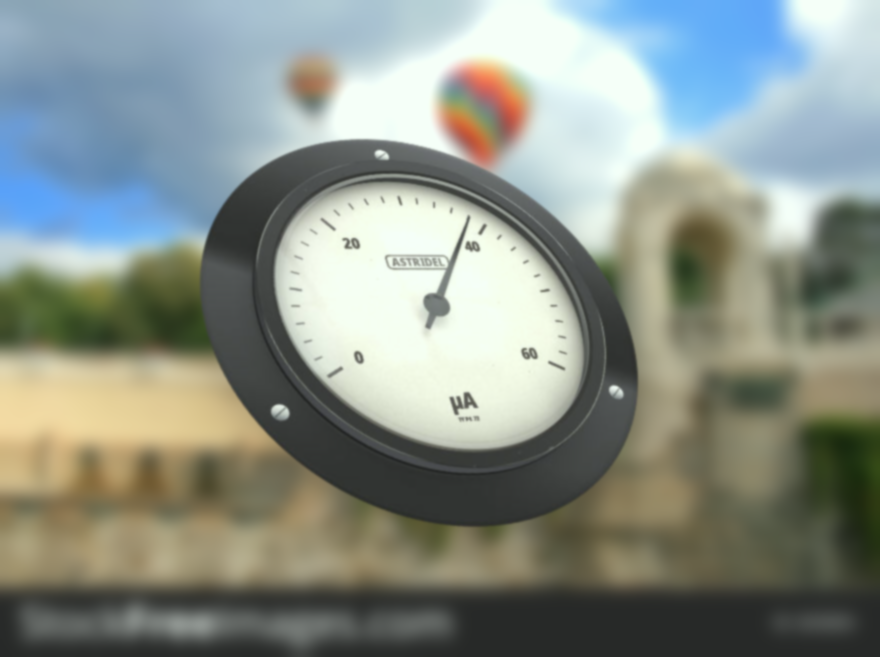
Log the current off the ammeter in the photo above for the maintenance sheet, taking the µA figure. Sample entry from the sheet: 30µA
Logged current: 38µA
